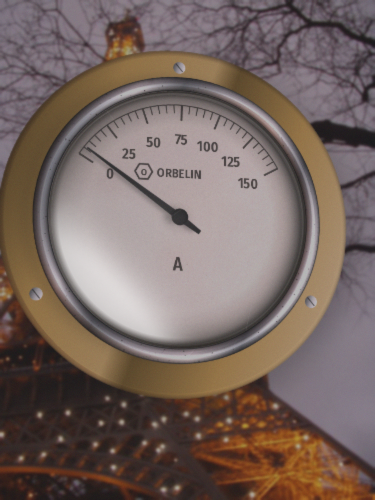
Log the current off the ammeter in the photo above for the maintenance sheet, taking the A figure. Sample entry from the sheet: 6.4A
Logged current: 5A
